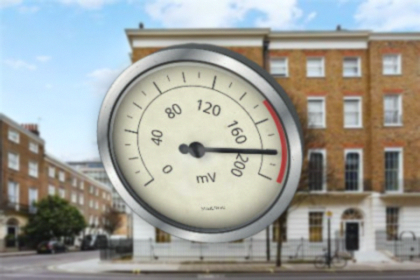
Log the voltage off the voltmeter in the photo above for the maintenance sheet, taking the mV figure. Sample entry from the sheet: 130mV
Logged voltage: 180mV
